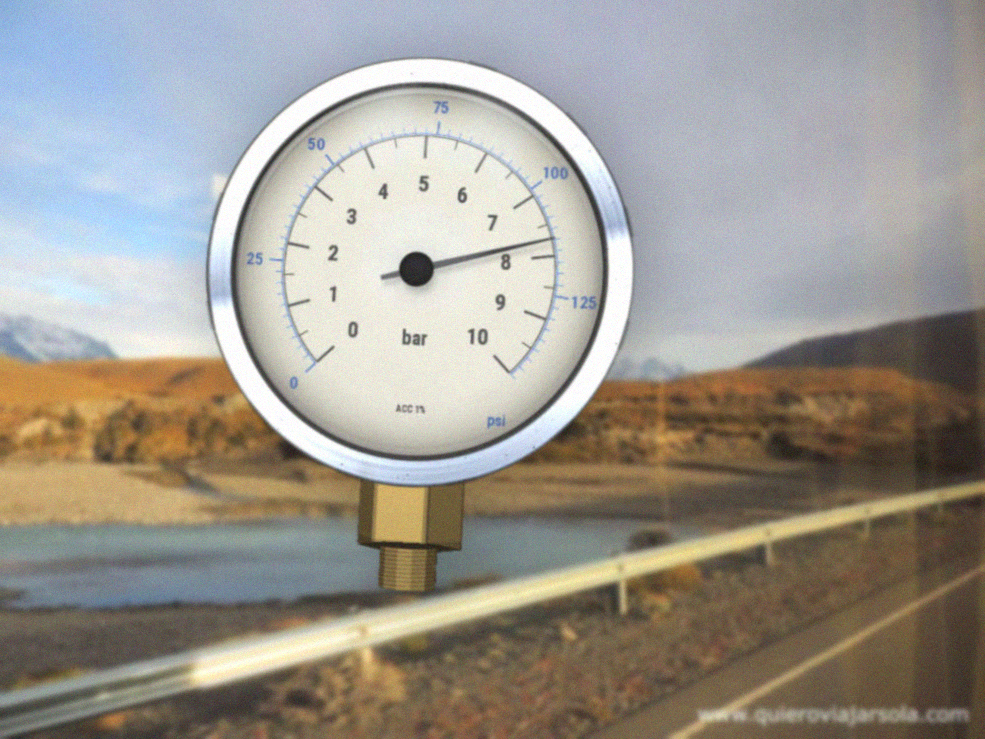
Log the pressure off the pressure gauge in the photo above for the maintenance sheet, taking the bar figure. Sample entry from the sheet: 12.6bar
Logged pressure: 7.75bar
